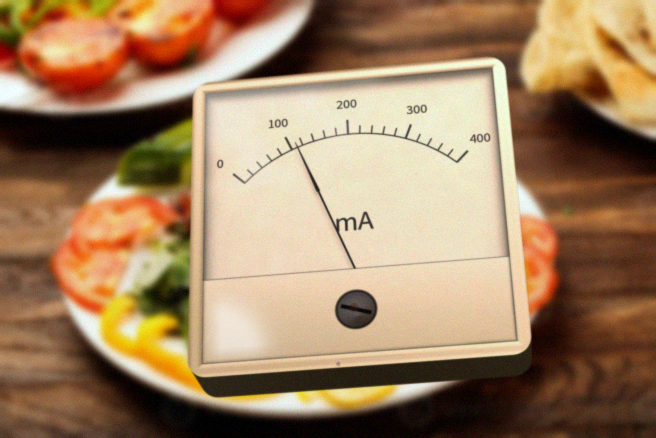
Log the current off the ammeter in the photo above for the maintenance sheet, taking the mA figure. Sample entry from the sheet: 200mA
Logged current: 110mA
